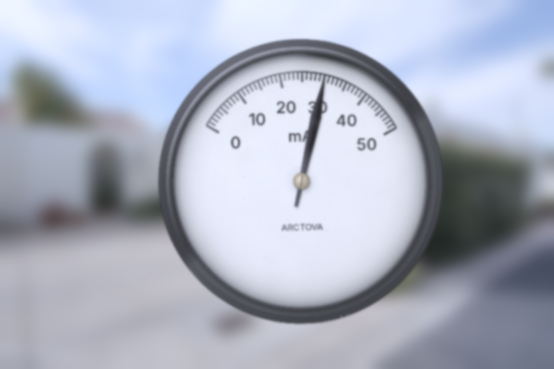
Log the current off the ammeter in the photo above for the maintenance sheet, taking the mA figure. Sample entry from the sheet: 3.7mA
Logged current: 30mA
